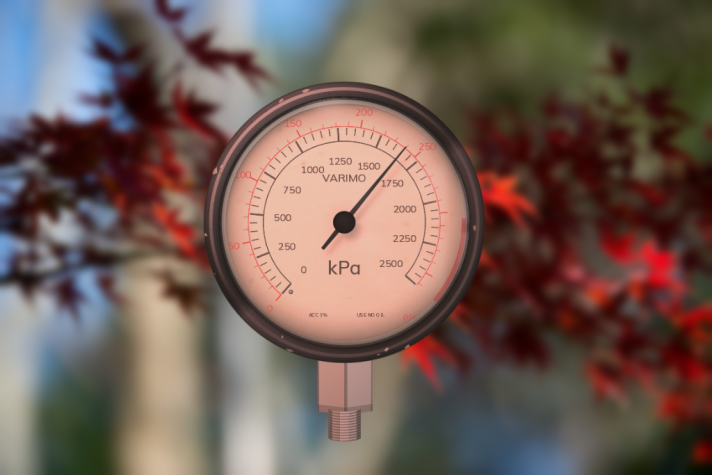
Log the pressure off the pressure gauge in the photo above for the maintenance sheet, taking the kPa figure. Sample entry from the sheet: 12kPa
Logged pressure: 1650kPa
